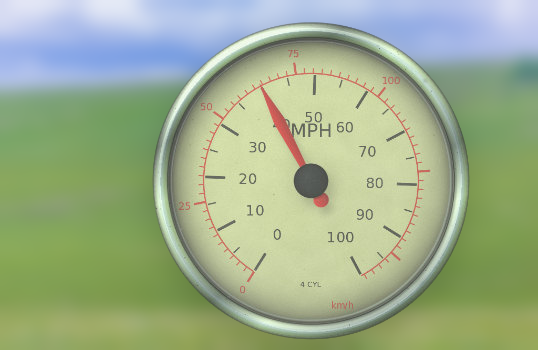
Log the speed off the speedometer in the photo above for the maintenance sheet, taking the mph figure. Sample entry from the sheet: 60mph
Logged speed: 40mph
